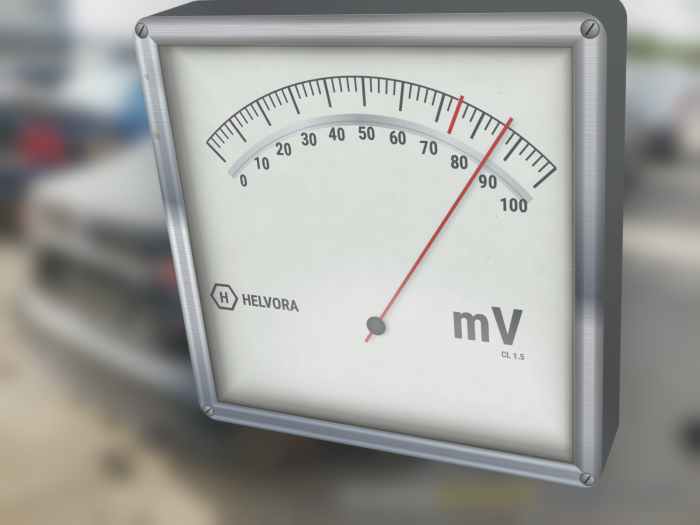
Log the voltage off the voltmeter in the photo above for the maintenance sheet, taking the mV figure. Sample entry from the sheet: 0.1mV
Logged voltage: 86mV
